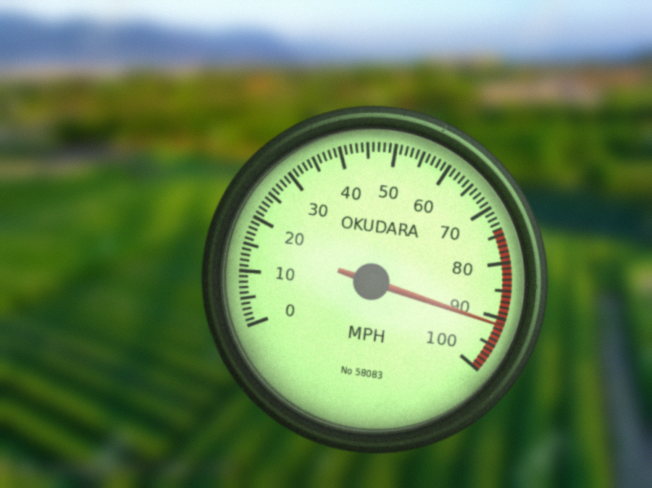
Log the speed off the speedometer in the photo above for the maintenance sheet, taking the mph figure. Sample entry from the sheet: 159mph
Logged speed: 91mph
